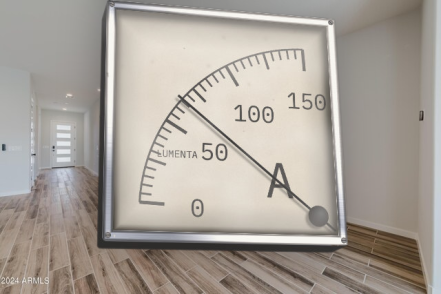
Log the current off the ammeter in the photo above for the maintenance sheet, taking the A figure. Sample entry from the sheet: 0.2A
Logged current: 65A
